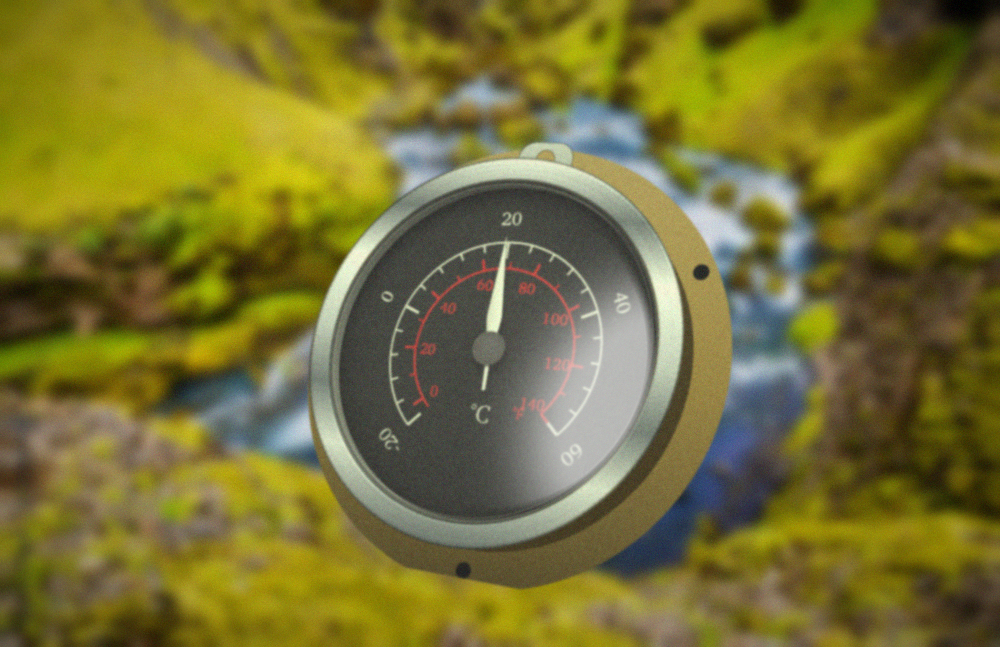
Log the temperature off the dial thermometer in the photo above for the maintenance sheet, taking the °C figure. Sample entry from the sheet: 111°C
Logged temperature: 20°C
